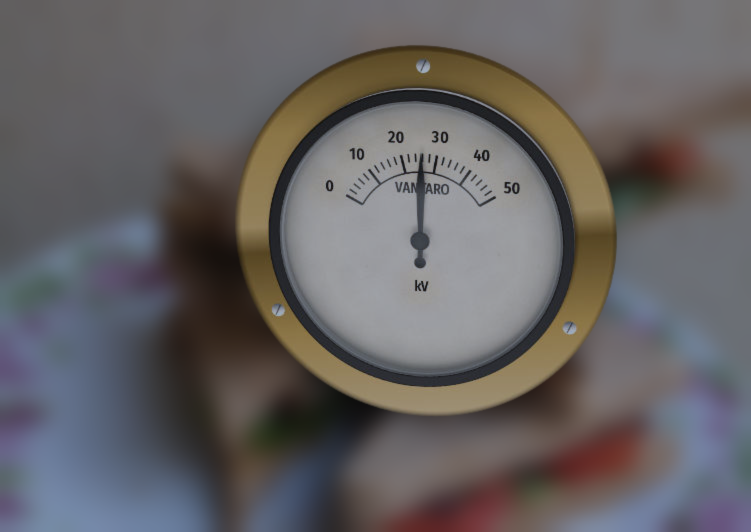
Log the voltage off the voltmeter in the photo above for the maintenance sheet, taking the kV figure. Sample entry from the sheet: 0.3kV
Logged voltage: 26kV
